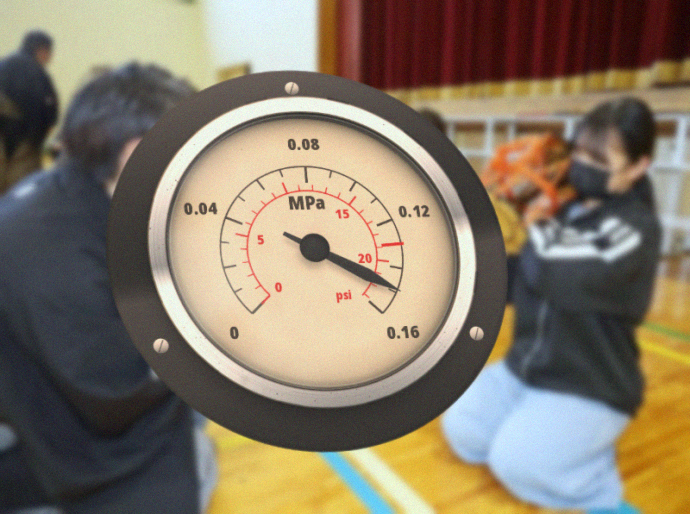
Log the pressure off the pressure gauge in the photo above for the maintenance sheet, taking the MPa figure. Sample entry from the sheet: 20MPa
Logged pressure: 0.15MPa
